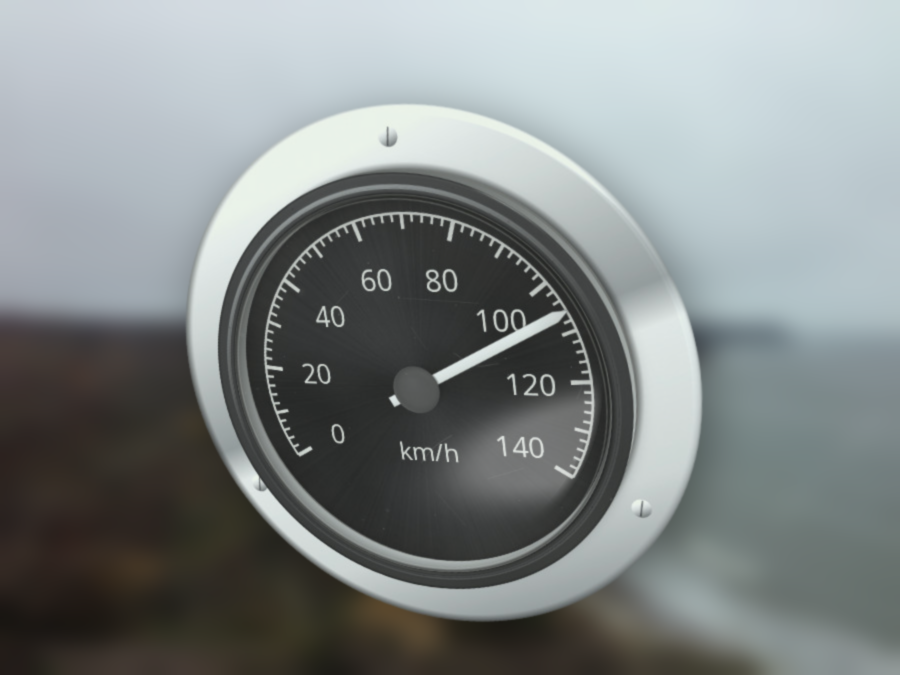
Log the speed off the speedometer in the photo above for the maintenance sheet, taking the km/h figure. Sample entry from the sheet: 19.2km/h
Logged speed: 106km/h
